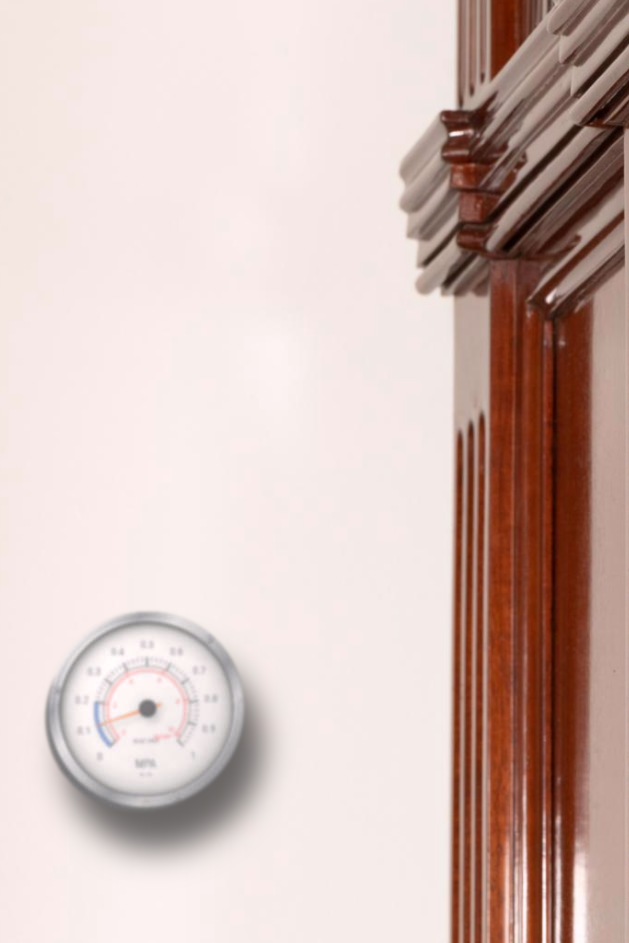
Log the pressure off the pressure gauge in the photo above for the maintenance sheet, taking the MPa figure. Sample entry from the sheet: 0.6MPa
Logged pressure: 0.1MPa
